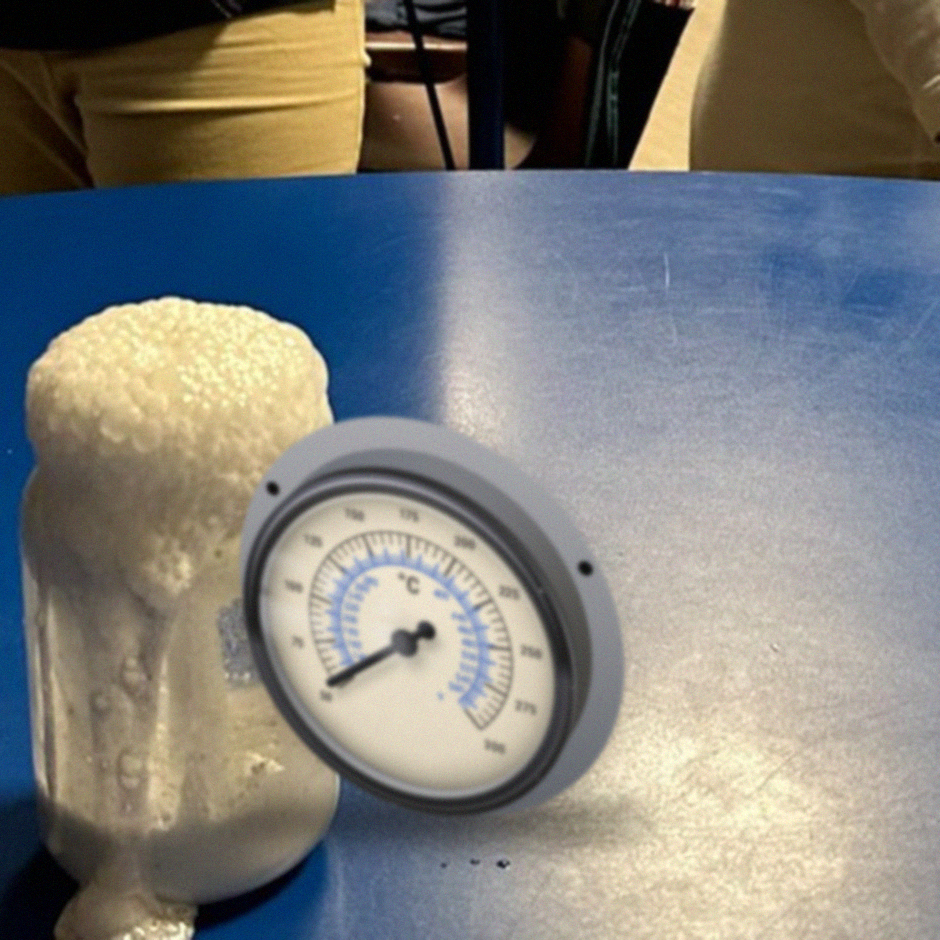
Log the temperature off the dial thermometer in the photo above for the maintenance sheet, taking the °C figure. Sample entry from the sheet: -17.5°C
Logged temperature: 55°C
